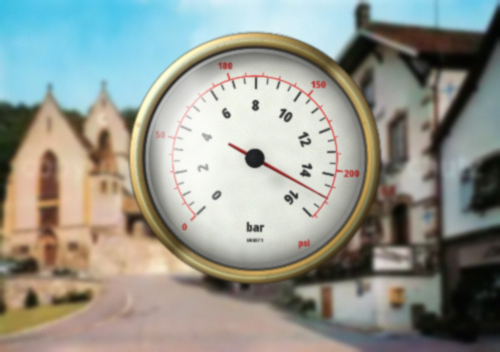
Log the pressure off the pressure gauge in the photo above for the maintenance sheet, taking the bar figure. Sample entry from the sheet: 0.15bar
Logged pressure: 15bar
